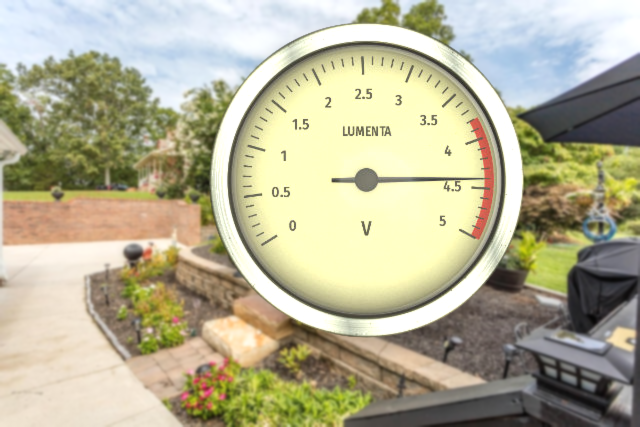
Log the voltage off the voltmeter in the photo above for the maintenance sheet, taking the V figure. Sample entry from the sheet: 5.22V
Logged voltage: 4.4V
